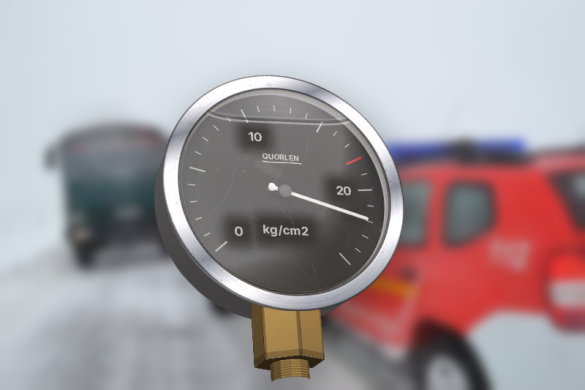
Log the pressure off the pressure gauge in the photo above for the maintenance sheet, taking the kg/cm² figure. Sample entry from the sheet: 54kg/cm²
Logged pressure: 22kg/cm²
